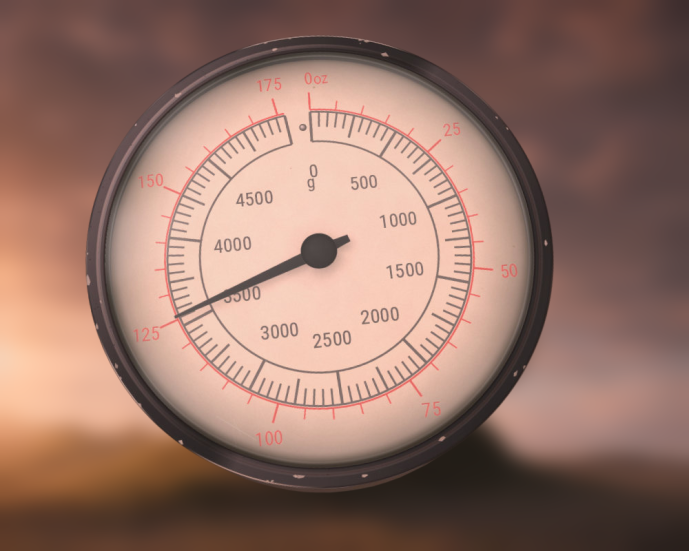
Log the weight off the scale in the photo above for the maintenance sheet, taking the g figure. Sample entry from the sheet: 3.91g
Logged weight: 3550g
